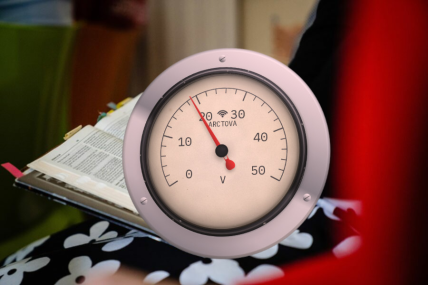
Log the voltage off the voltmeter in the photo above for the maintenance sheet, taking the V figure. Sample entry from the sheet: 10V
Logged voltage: 19V
